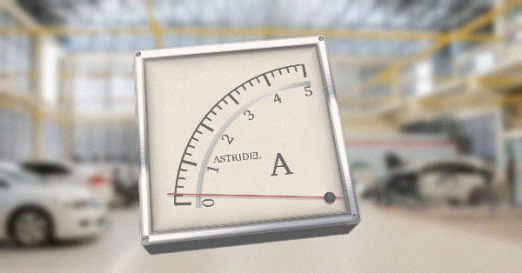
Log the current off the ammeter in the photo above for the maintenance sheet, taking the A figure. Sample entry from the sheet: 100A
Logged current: 0.2A
